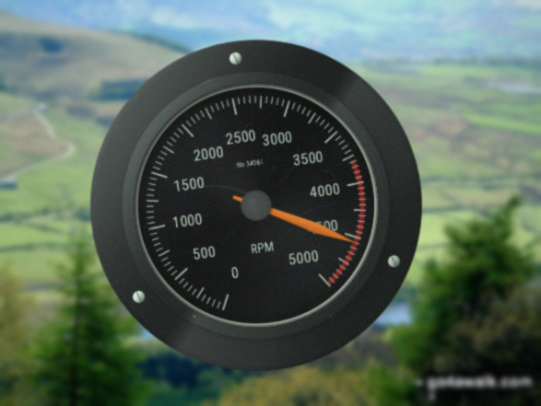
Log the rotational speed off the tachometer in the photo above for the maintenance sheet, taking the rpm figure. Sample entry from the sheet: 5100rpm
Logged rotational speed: 4550rpm
